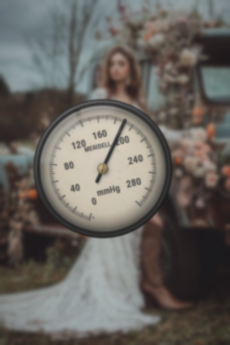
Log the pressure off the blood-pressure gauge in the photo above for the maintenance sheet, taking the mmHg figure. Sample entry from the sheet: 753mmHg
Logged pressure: 190mmHg
